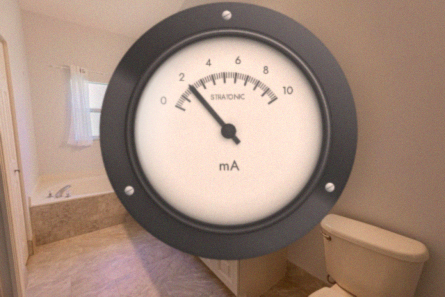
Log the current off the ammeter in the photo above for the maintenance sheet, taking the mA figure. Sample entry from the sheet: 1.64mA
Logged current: 2mA
